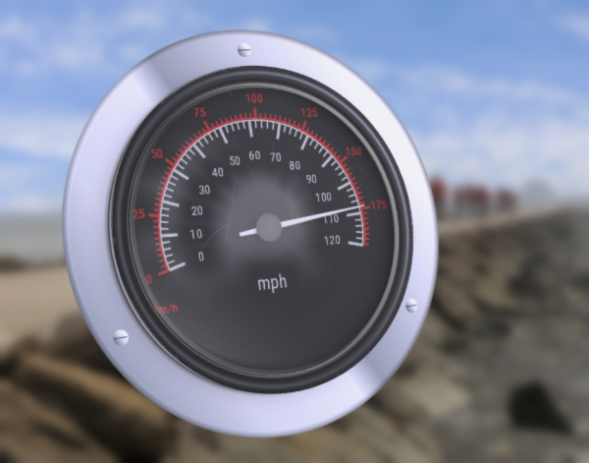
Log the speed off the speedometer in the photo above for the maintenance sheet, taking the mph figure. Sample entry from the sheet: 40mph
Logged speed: 108mph
